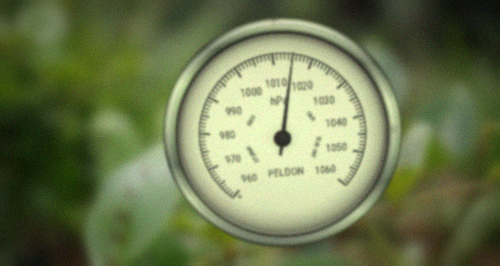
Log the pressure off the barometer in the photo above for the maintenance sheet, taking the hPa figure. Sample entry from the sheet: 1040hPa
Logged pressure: 1015hPa
